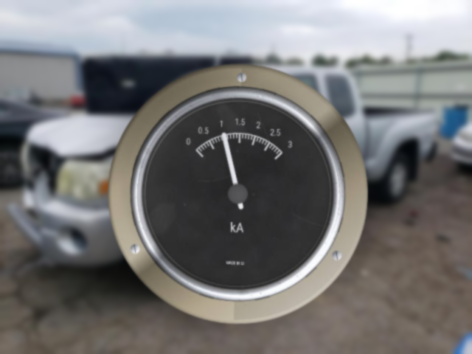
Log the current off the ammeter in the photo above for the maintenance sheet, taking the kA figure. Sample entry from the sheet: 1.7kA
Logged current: 1kA
